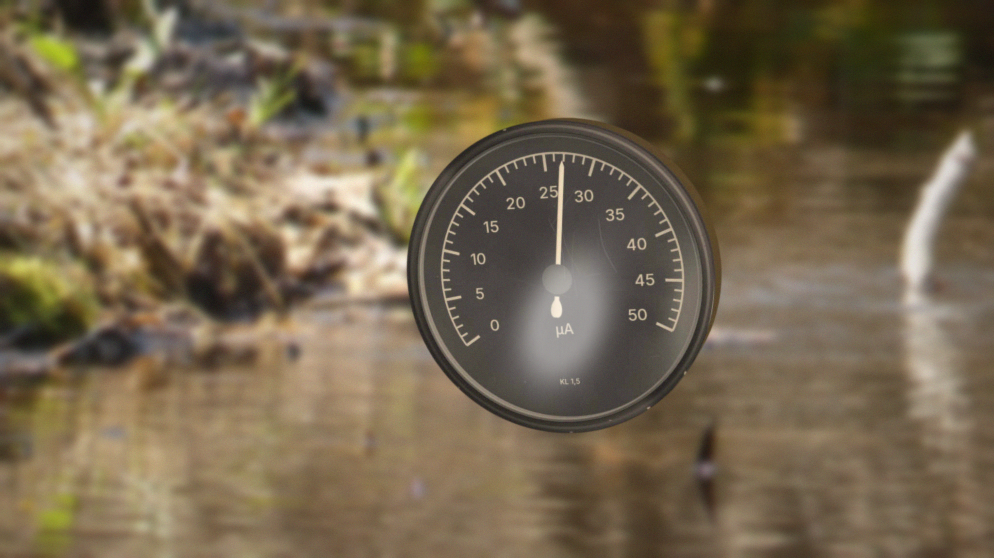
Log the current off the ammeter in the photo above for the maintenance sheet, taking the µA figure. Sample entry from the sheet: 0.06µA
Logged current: 27µA
